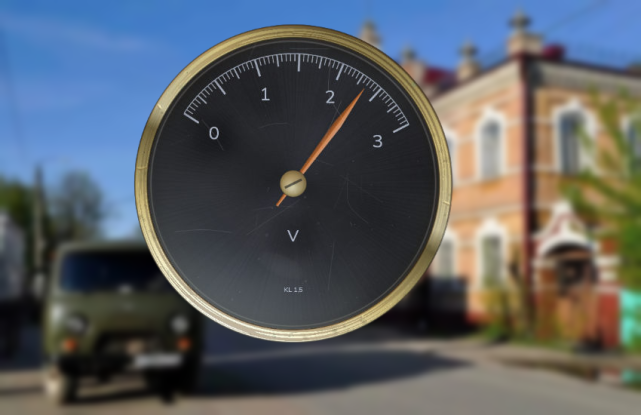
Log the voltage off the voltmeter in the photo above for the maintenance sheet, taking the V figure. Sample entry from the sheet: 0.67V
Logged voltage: 2.35V
